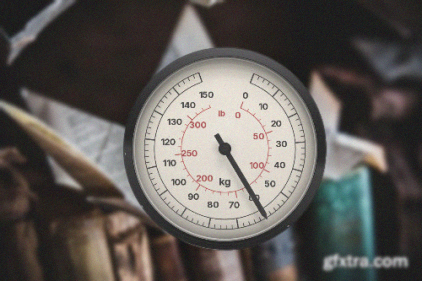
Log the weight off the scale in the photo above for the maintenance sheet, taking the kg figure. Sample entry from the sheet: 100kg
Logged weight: 60kg
